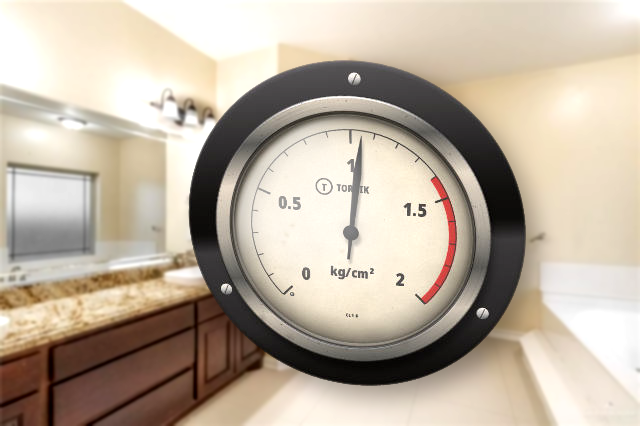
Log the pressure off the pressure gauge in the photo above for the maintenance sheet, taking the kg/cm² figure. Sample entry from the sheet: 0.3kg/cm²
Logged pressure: 1.05kg/cm²
